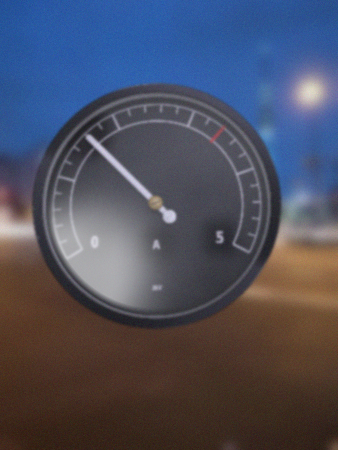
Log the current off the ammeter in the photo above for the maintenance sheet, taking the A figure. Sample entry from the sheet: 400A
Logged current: 1.6A
